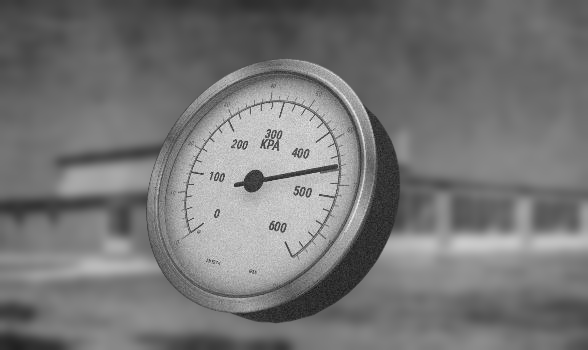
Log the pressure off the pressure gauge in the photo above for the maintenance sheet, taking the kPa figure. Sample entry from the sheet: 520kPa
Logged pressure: 460kPa
